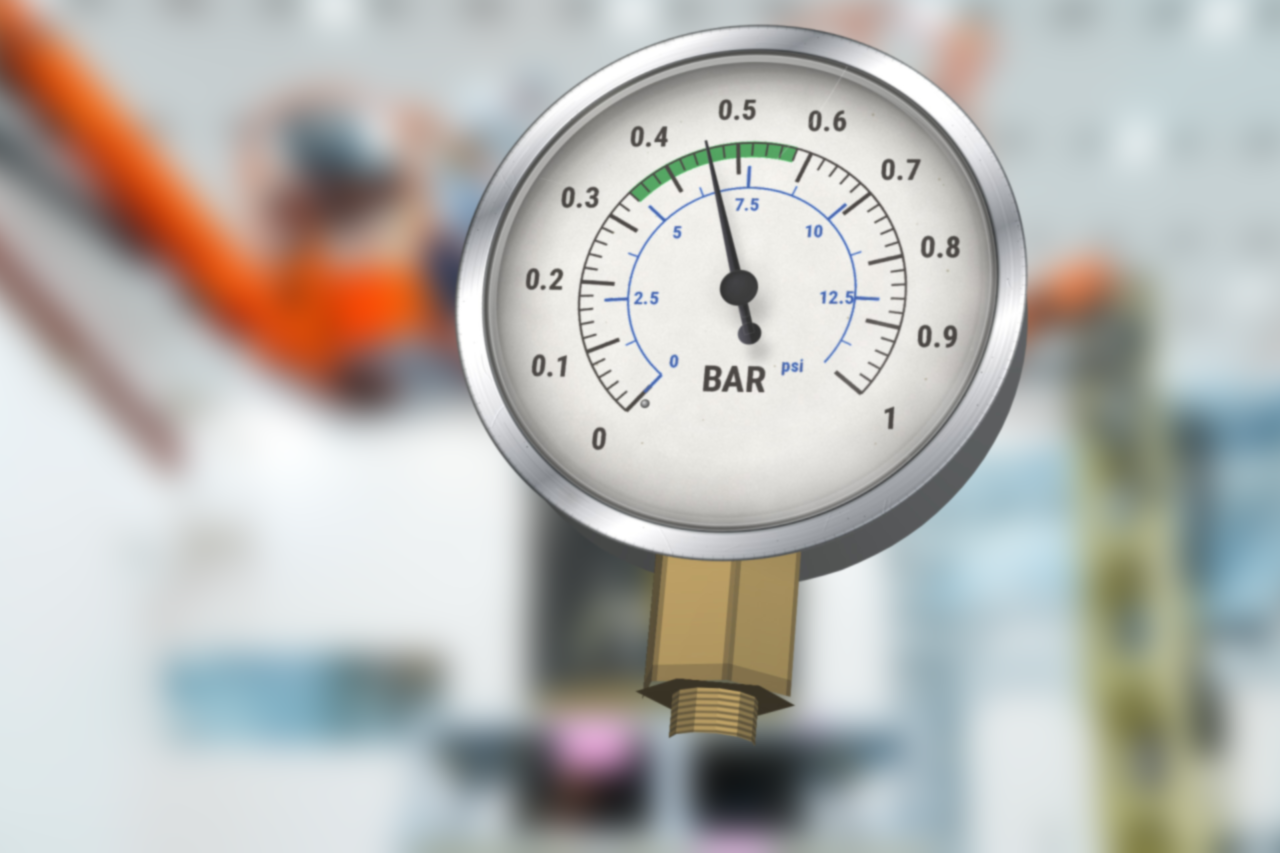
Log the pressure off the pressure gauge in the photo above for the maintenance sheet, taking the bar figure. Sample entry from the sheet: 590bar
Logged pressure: 0.46bar
